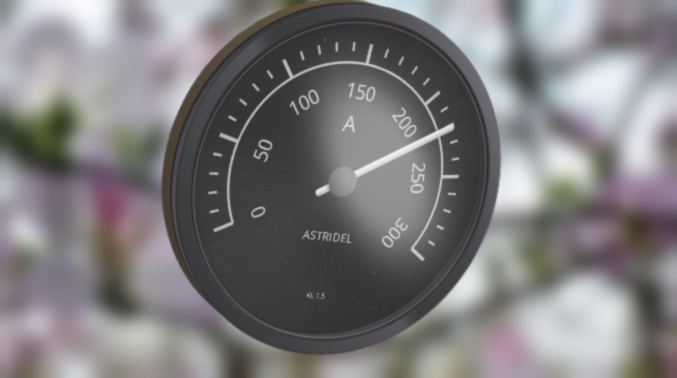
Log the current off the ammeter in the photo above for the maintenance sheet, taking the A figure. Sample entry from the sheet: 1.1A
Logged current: 220A
